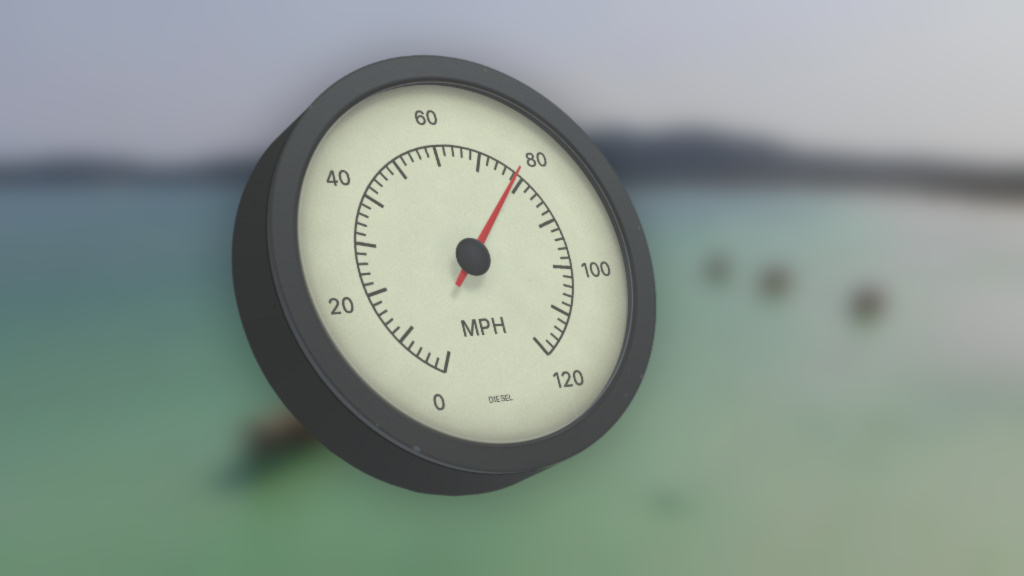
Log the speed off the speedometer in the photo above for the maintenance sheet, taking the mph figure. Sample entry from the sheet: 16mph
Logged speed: 78mph
